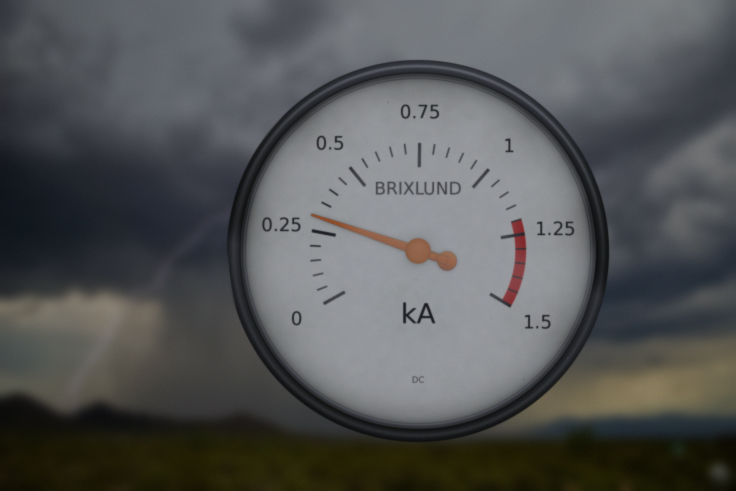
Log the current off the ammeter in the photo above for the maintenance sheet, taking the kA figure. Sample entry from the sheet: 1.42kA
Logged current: 0.3kA
